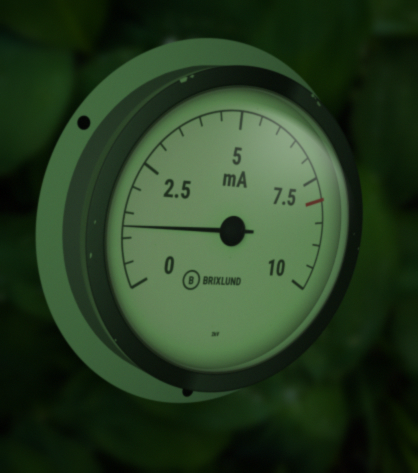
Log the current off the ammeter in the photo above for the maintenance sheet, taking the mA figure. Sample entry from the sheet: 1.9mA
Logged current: 1.25mA
